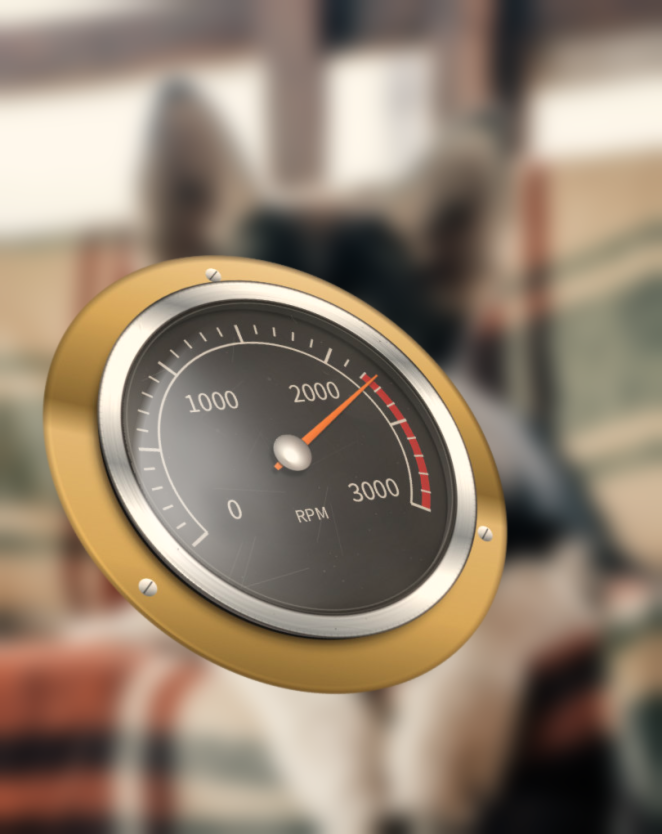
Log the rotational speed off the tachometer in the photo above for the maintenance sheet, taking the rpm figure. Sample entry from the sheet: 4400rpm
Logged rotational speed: 2250rpm
